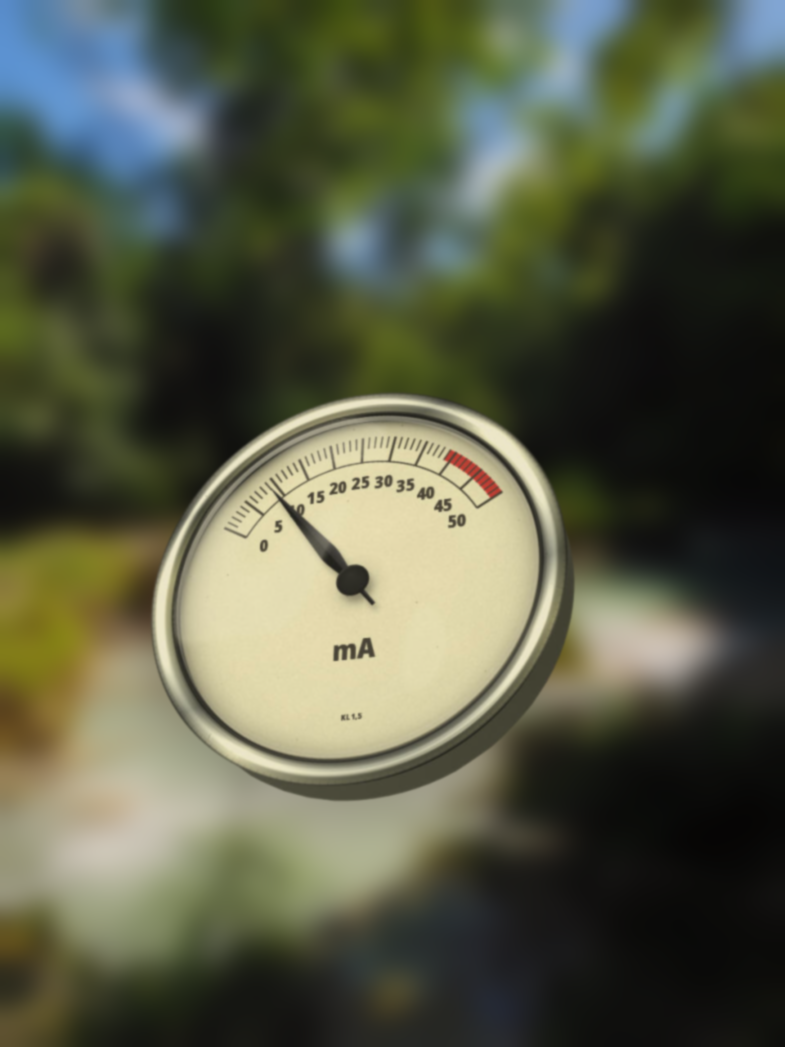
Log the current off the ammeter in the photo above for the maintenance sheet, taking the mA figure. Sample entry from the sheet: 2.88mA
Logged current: 9mA
